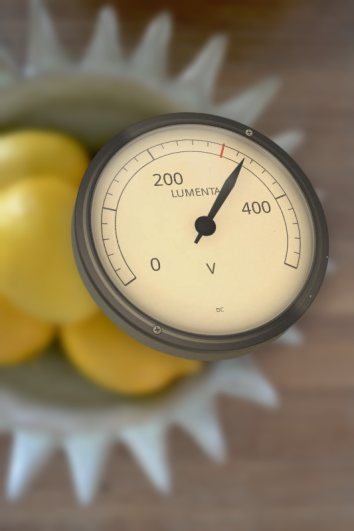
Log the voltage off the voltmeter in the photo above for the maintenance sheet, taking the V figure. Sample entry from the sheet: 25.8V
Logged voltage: 330V
